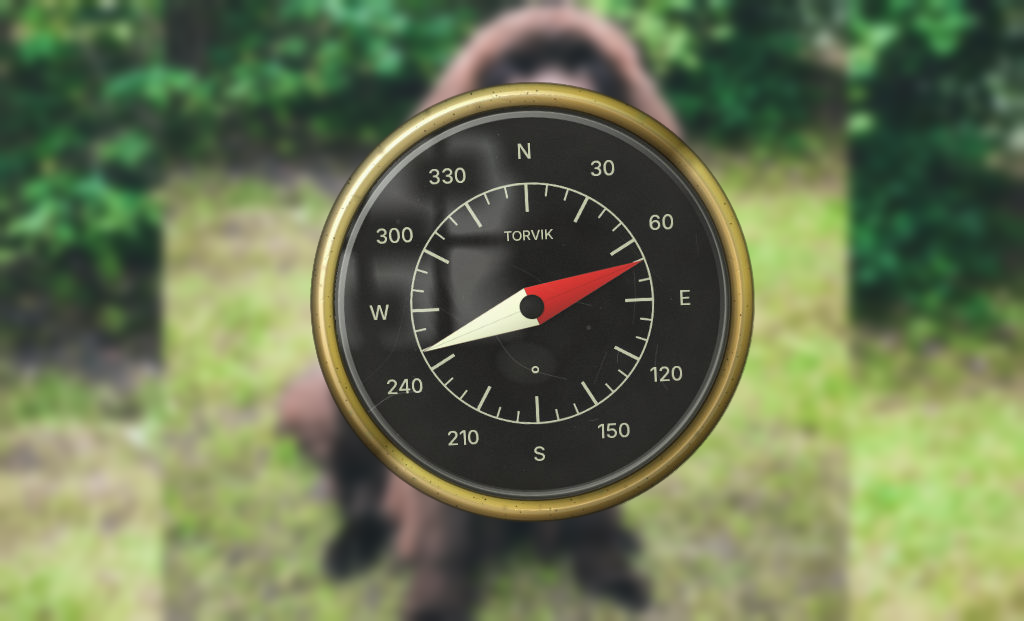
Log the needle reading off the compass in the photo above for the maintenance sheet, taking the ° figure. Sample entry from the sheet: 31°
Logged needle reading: 70°
